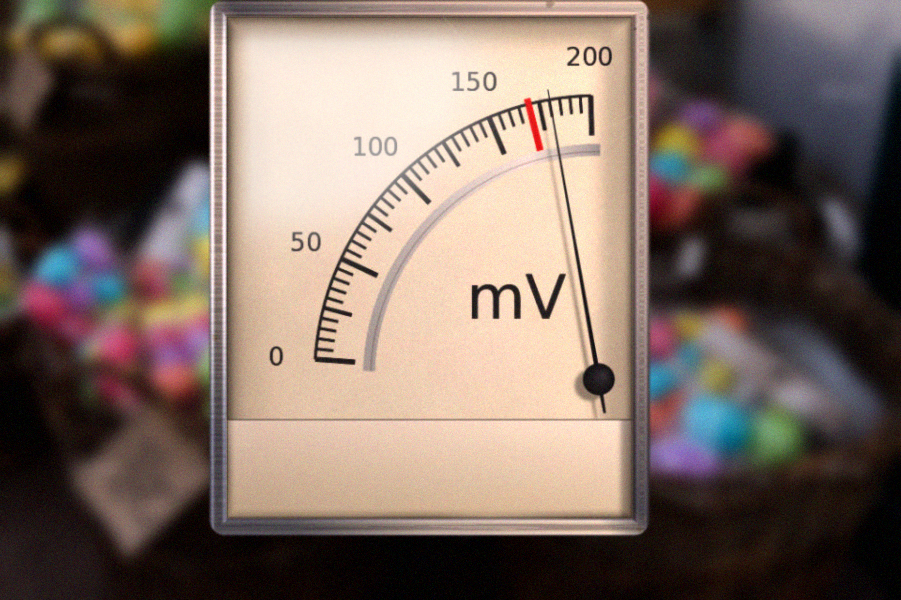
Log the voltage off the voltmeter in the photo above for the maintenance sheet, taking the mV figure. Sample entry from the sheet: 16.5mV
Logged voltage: 180mV
